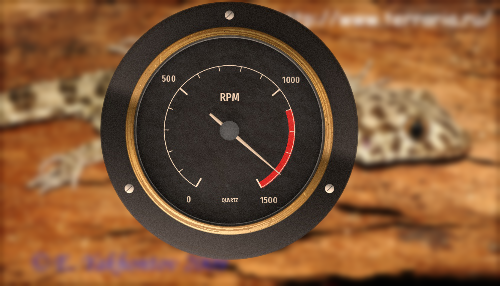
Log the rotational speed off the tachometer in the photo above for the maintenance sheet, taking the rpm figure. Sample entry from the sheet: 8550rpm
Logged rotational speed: 1400rpm
